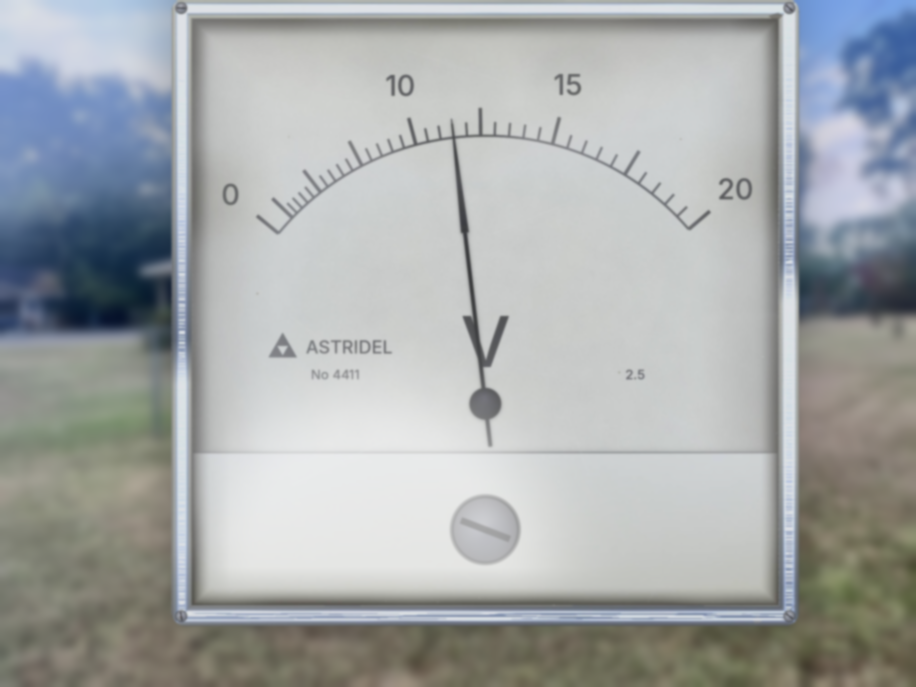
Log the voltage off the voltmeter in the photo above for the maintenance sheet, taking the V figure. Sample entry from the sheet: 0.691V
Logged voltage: 11.5V
